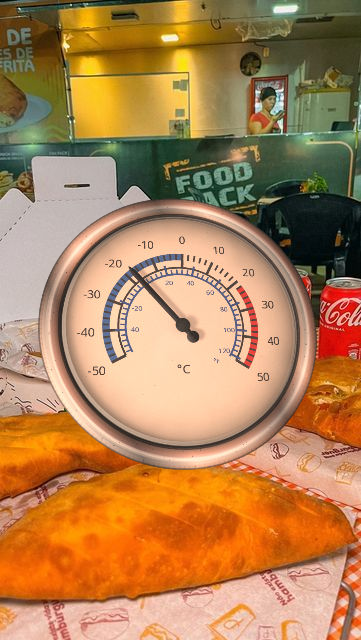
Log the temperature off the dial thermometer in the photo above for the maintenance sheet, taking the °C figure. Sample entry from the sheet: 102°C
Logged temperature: -18°C
